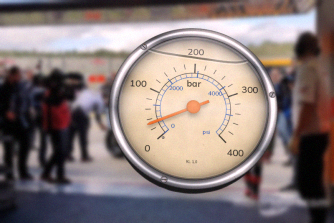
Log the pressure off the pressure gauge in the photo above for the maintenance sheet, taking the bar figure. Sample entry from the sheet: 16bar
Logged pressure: 30bar
